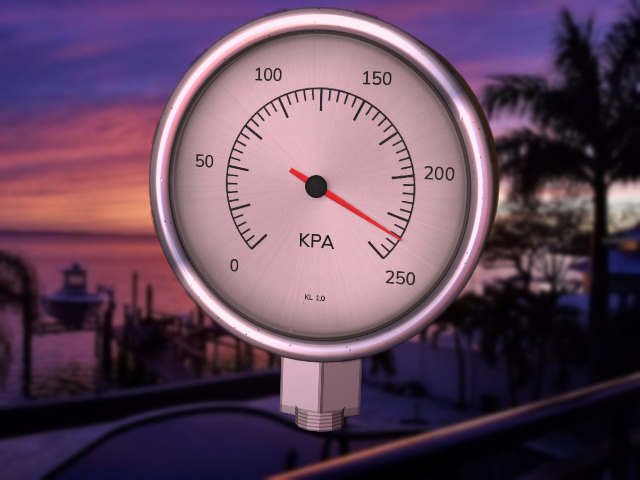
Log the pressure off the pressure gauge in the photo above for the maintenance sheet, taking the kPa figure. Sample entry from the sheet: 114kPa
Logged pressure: 235kPa
